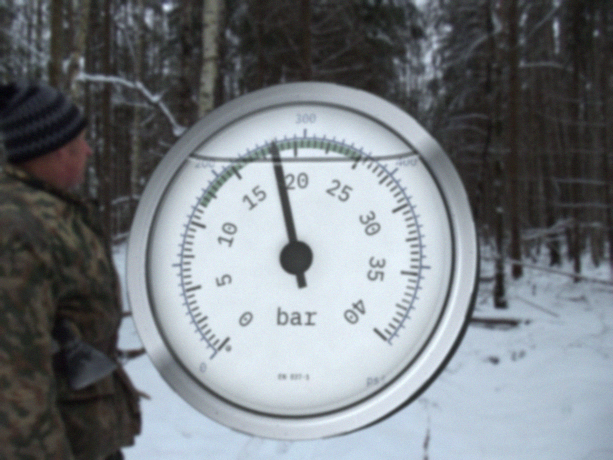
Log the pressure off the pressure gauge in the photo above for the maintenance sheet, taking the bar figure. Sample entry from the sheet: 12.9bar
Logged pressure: 18.5bar
